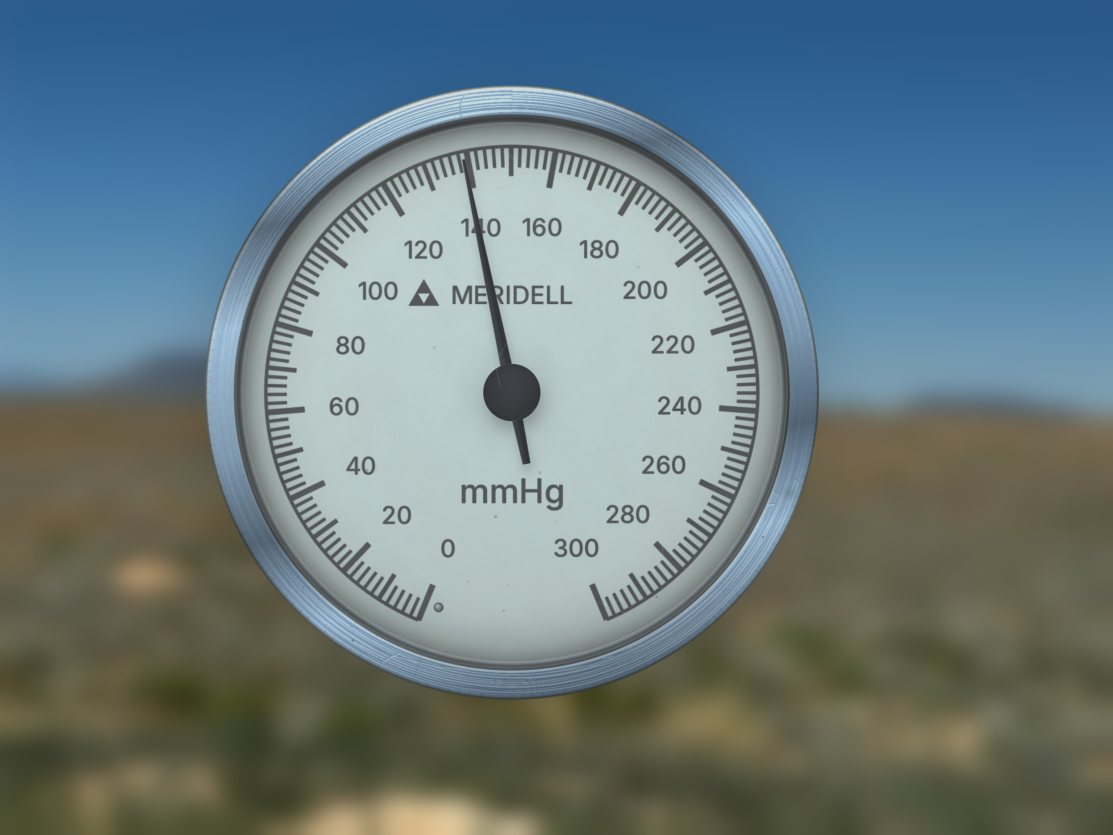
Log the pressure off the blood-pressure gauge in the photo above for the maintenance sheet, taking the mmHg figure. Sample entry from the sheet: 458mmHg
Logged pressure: 139mmHg
